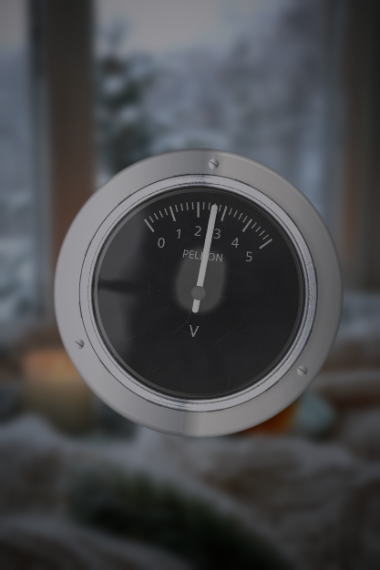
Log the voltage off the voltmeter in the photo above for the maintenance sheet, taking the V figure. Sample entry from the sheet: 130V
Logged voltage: 2.6V
